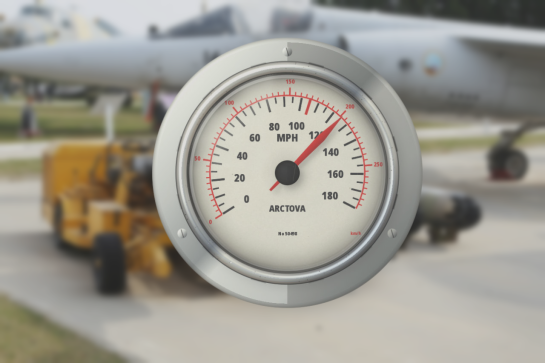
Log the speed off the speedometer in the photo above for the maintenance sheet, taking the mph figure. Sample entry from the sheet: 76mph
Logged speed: 125mph
